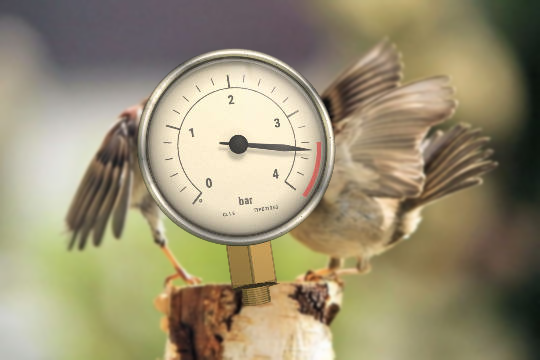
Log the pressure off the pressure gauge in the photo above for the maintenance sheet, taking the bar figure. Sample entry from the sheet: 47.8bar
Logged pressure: 3.5bar
